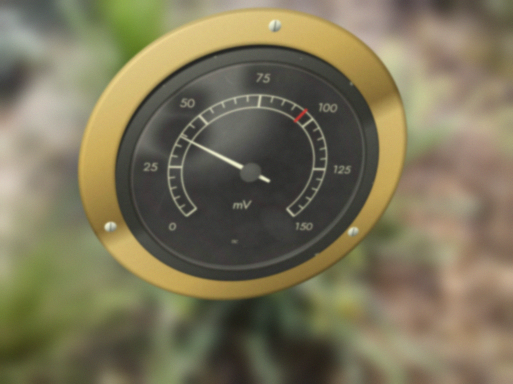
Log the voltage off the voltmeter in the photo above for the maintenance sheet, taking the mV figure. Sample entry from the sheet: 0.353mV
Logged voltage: 40mV
